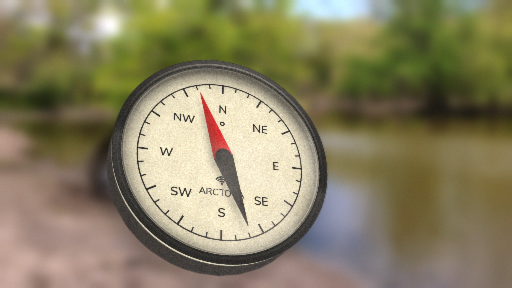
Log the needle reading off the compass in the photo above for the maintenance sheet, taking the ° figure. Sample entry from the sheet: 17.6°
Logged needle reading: 340°
